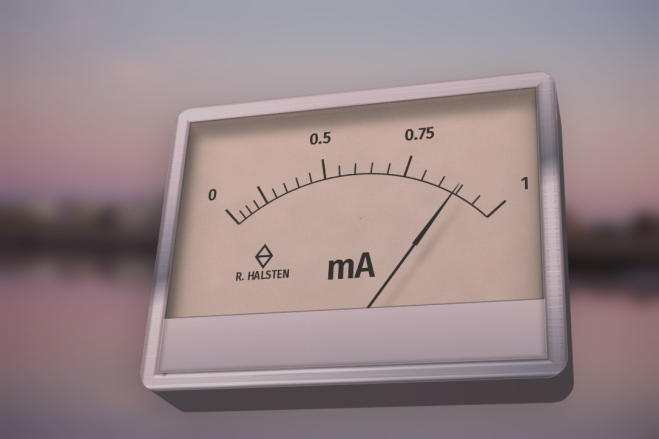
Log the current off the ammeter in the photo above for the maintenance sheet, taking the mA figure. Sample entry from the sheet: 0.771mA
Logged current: 0.9mA
